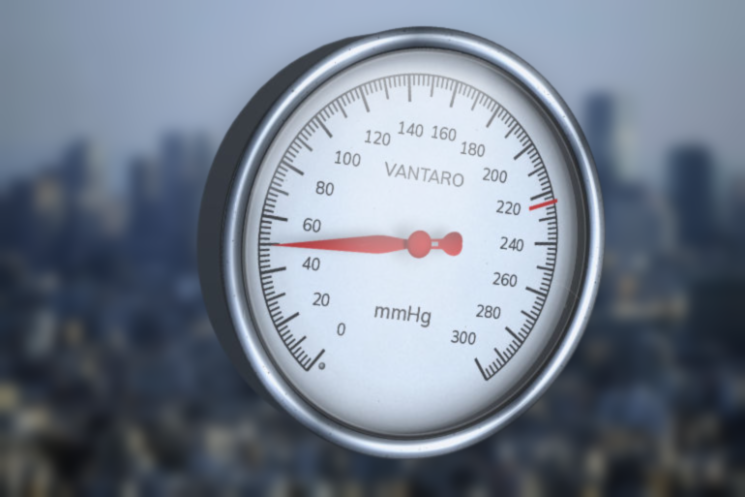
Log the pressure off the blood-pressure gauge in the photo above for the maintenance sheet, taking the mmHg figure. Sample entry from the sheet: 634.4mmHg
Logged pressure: 50mmHg
